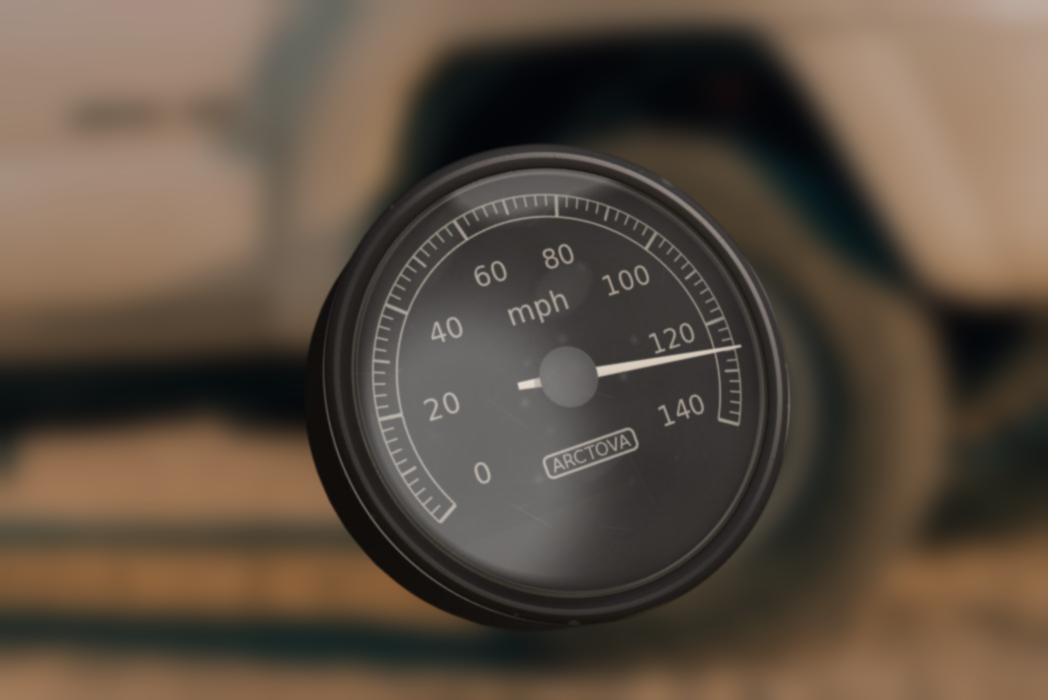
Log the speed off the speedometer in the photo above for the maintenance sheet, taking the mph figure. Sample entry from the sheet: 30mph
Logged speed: 126mph
